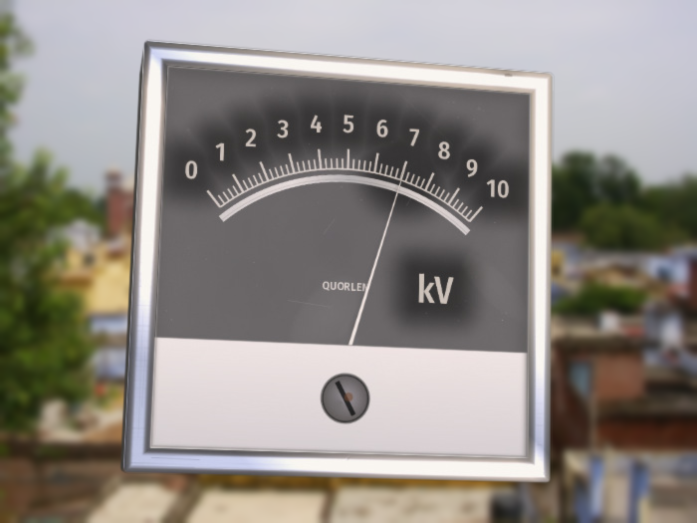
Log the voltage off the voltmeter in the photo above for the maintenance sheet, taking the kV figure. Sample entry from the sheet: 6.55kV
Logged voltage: 7kV
